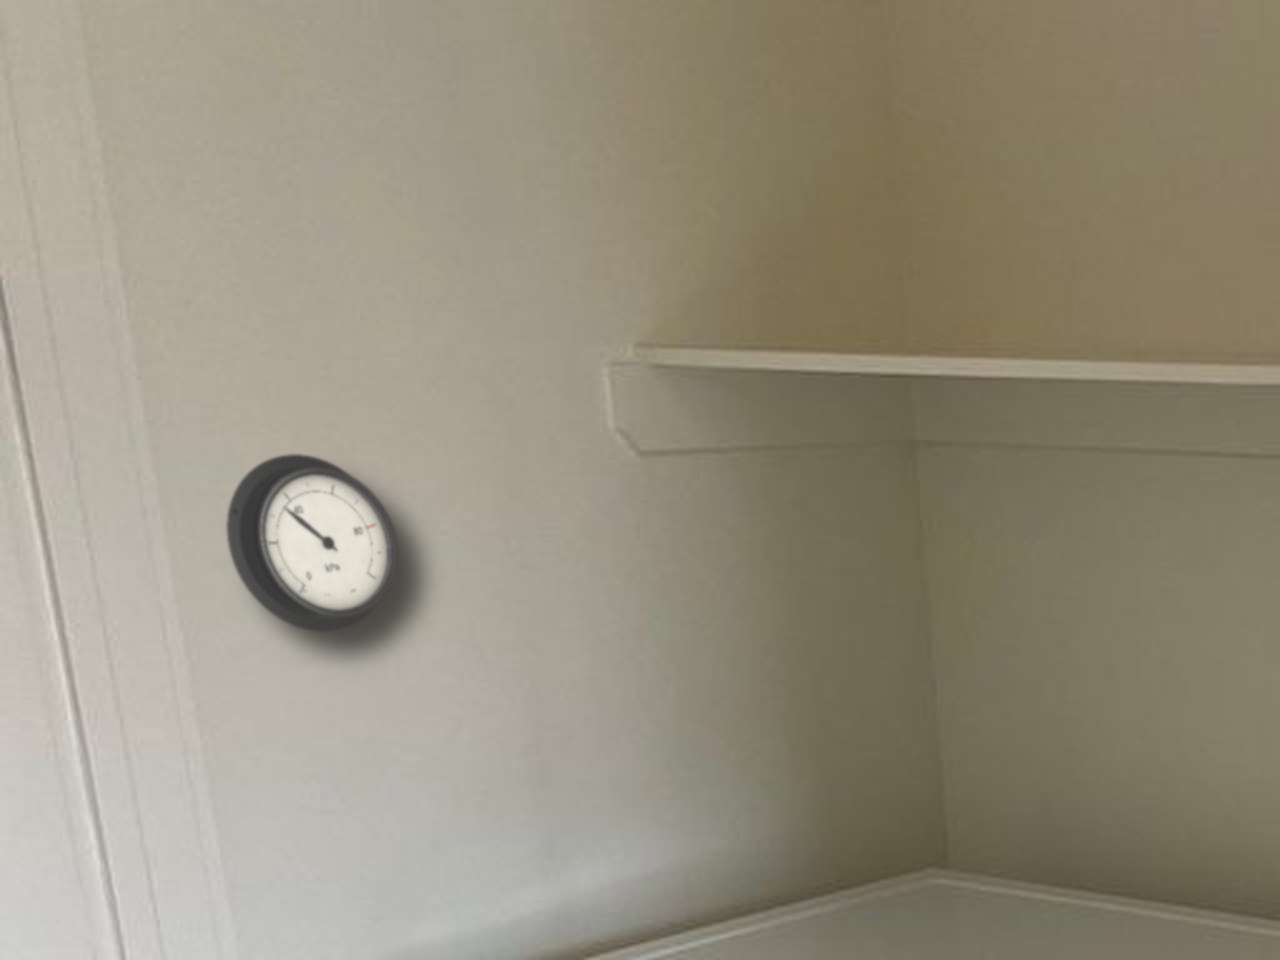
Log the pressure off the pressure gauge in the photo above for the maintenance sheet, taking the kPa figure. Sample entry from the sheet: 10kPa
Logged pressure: 35kPa
